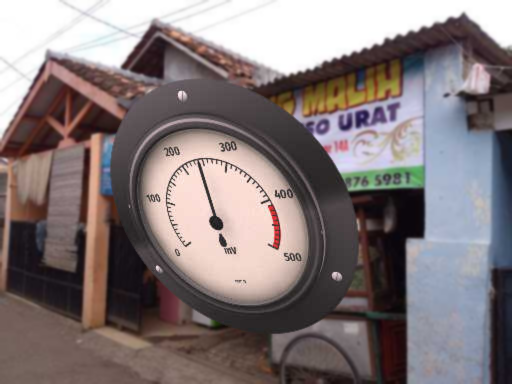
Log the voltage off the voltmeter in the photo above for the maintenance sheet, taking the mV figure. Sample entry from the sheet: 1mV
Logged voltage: 250mV
